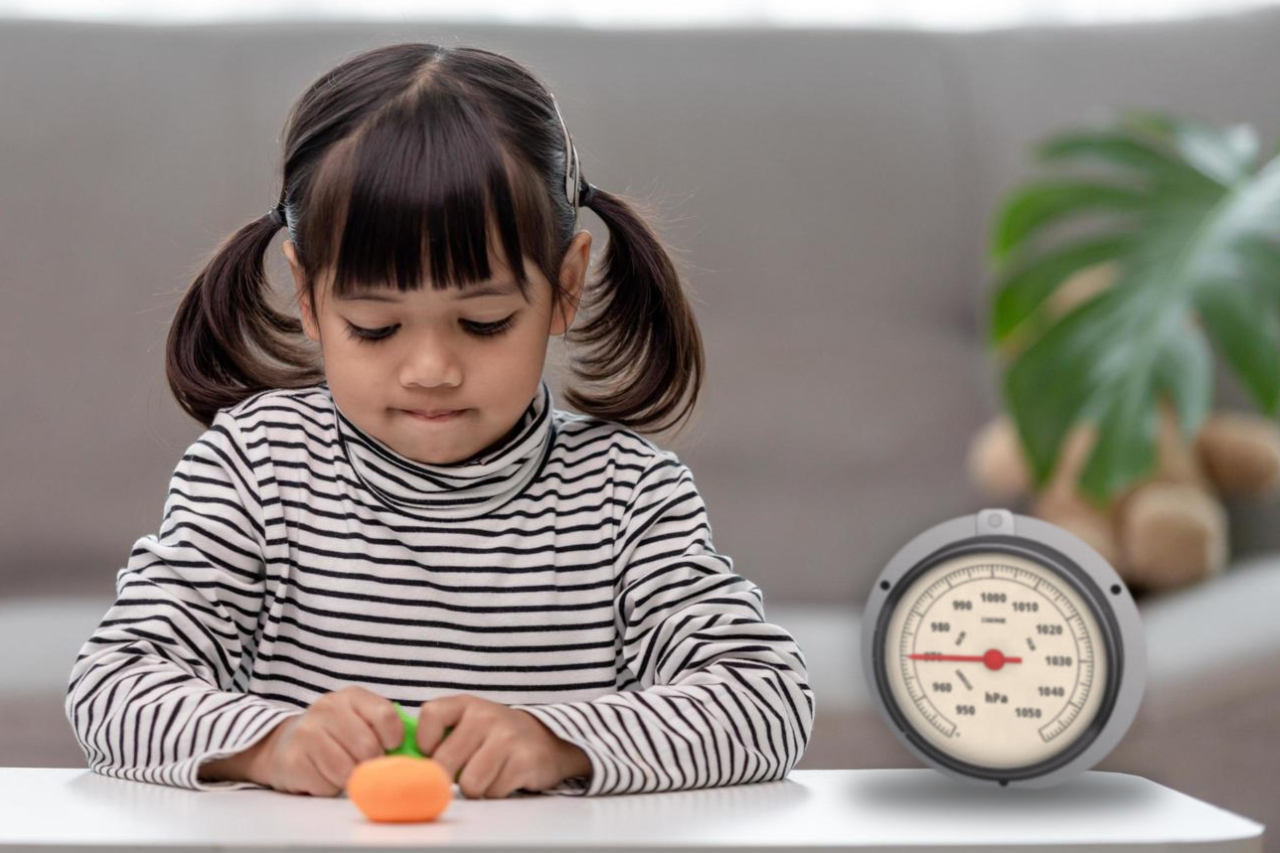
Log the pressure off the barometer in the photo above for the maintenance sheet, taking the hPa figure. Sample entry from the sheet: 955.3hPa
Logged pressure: 970hPa
